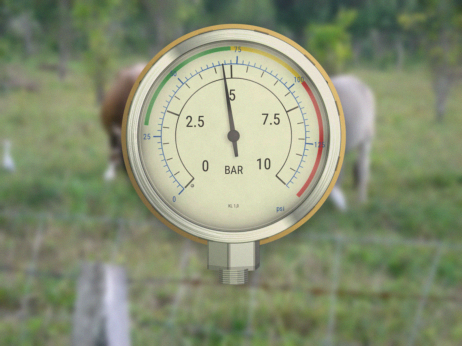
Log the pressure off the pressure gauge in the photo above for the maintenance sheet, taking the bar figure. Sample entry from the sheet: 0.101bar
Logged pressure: 4.75bar
